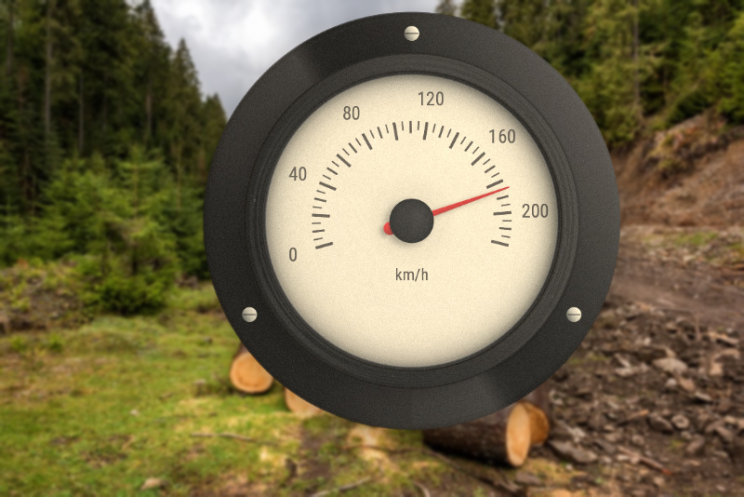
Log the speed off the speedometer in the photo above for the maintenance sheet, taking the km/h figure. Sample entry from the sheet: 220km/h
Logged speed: 185km/h
